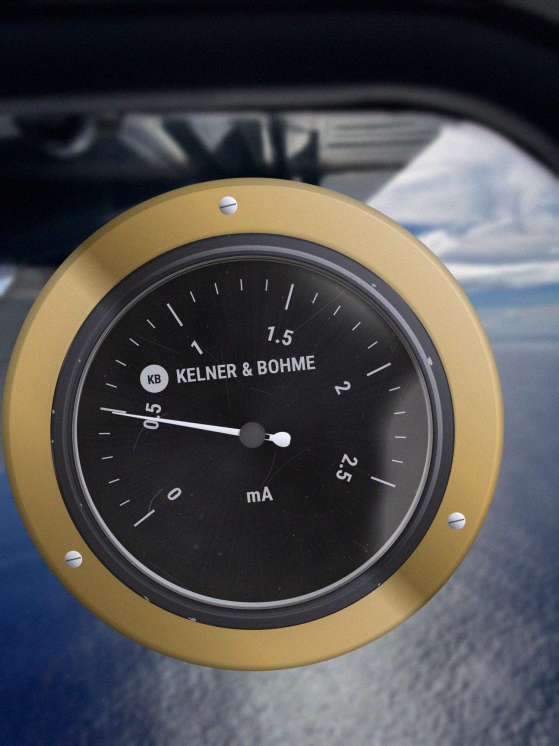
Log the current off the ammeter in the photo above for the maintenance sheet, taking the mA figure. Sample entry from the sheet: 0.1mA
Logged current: 0.5mA
